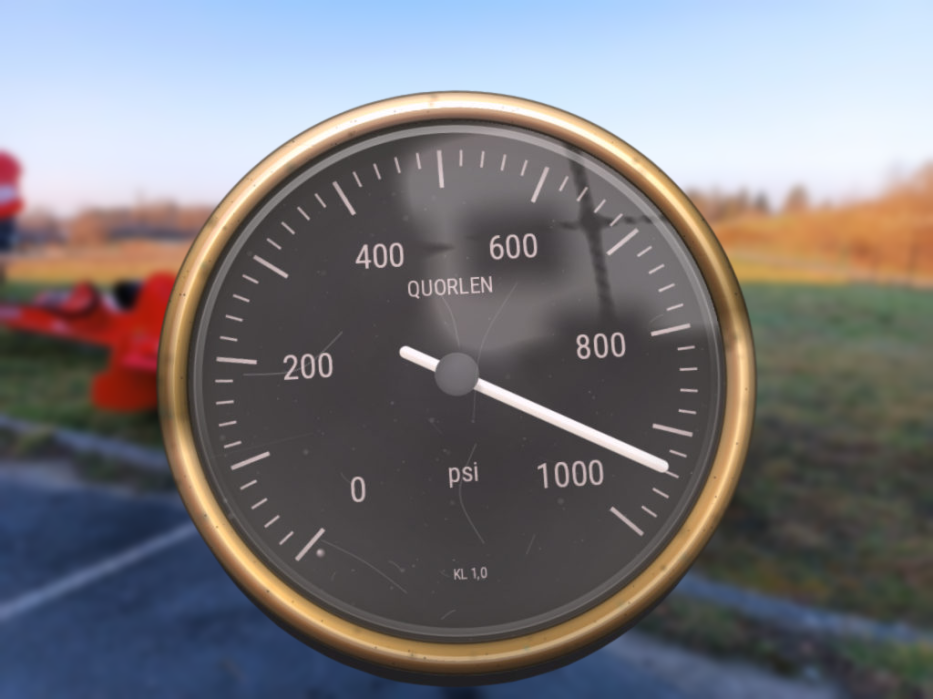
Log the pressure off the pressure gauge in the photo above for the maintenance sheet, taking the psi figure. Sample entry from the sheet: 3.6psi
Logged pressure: 940psi
